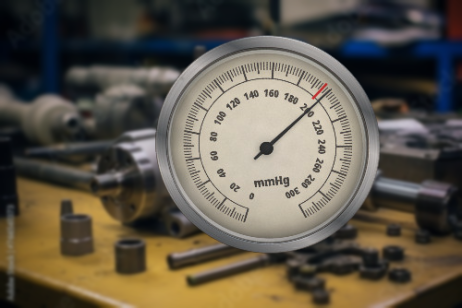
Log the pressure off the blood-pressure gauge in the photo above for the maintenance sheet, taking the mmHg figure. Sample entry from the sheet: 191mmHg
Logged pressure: 200mmHg
